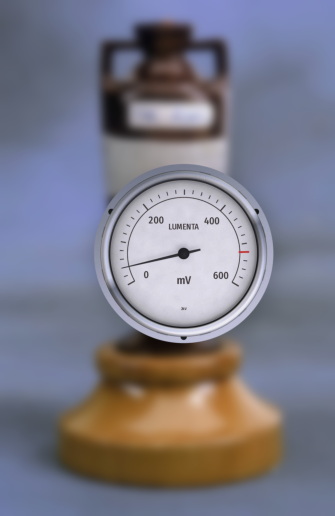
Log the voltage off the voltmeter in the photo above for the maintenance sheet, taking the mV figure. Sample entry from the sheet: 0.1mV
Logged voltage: 40mV
